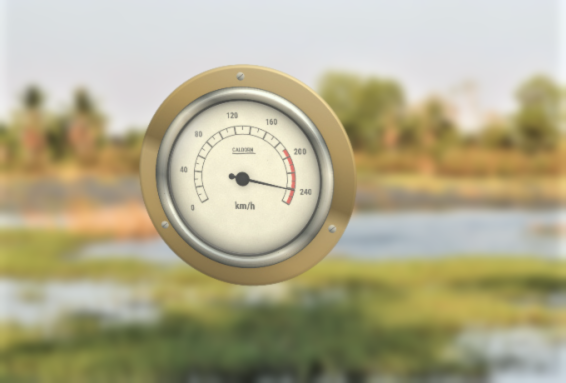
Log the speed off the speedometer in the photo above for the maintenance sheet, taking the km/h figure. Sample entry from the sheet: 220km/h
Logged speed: 240km/h
